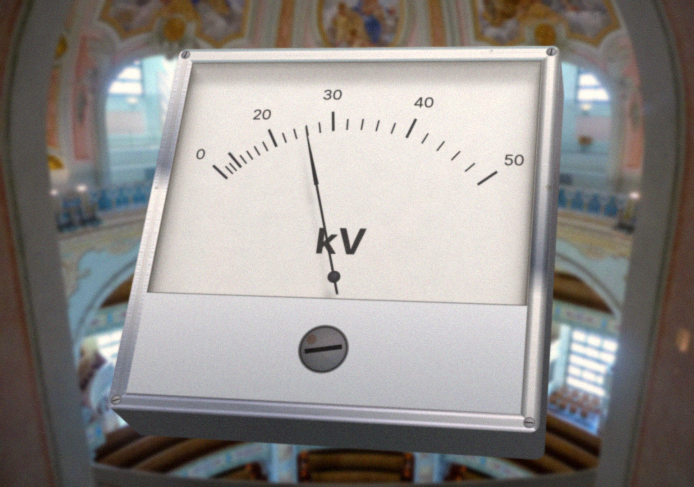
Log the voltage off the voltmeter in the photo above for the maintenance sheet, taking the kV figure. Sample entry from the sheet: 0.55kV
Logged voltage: 26kV
